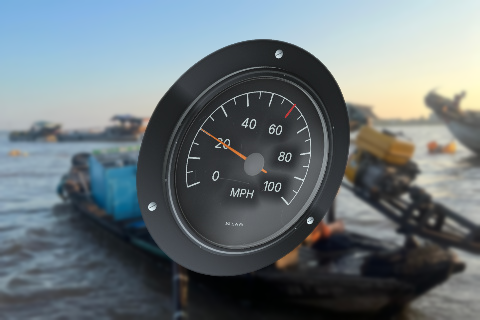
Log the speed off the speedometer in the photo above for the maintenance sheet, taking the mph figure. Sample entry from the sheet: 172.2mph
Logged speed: 20mph
